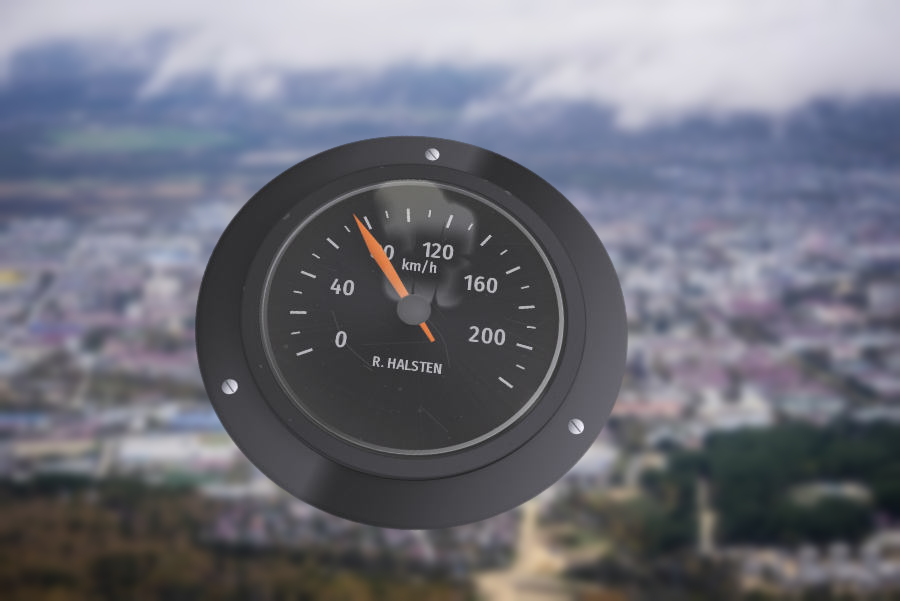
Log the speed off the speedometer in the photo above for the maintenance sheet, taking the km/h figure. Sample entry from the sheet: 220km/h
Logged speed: 75km/h
